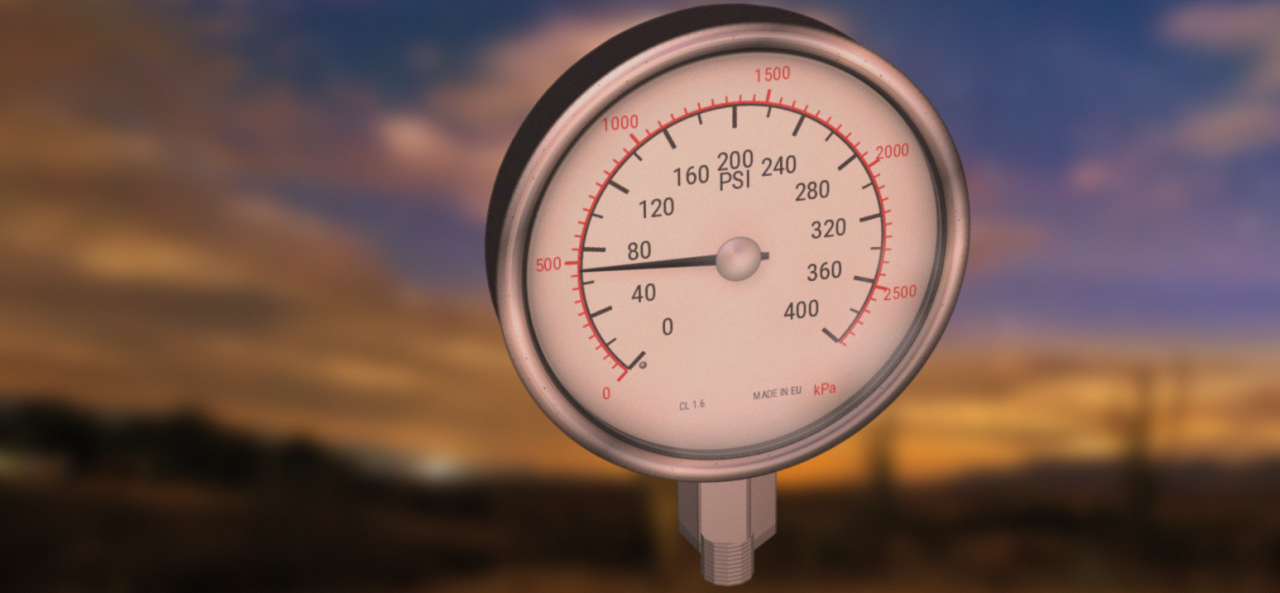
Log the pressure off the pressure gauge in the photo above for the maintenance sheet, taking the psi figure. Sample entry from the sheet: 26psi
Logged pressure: 70psi
